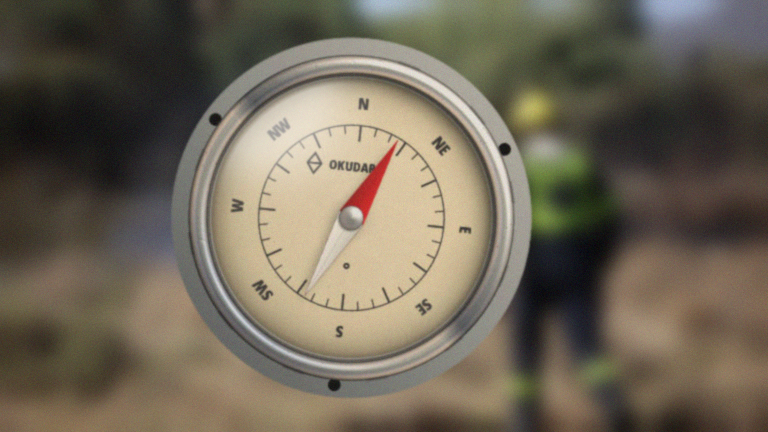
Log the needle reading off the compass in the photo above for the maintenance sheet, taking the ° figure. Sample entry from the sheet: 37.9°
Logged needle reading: 25°
